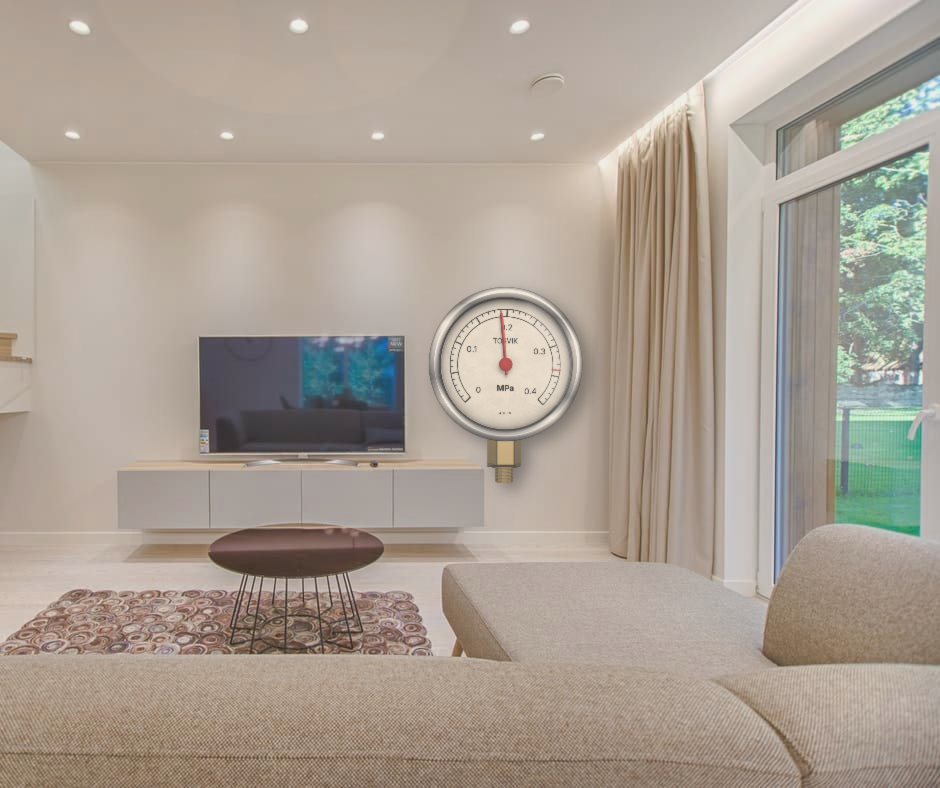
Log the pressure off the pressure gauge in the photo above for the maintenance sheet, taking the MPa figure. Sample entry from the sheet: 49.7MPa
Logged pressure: 0.19MPa
